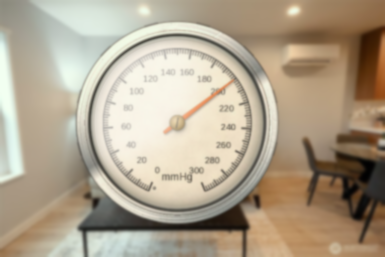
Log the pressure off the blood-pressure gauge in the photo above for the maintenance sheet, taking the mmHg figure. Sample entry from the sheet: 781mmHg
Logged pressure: 200mmHg
